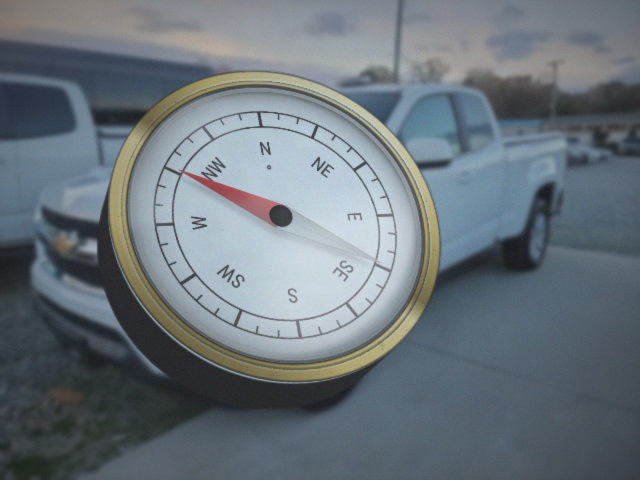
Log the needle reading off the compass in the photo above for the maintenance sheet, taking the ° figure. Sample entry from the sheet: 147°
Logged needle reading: 300°
